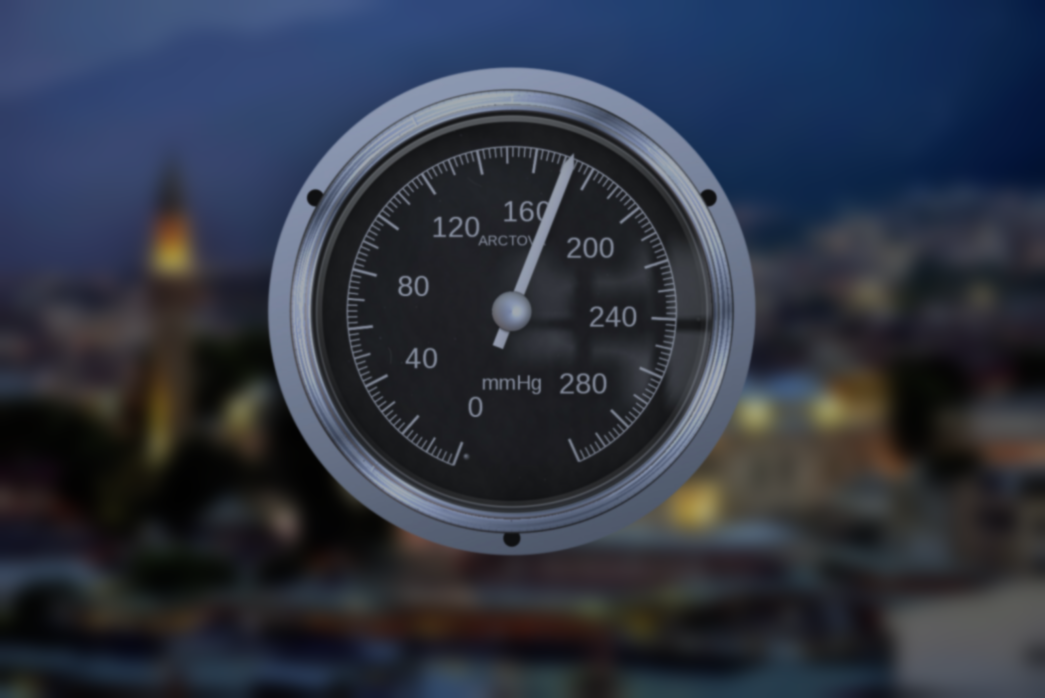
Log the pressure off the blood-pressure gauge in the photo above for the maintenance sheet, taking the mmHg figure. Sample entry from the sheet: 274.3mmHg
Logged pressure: 172mmHg
